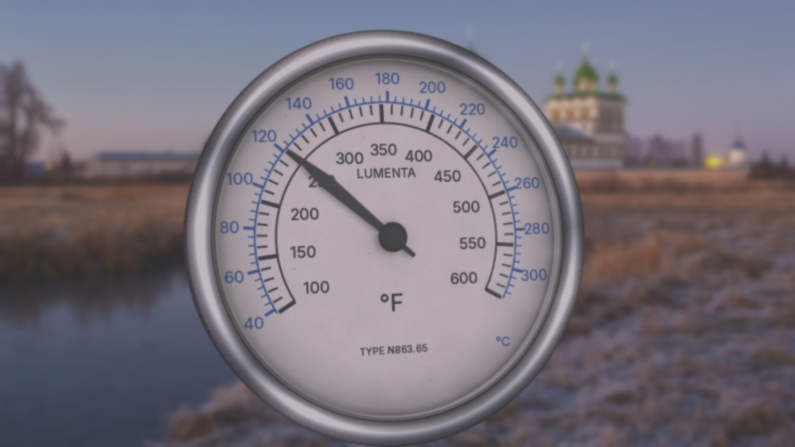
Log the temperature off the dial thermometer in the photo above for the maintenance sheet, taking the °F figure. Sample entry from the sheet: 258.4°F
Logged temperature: 250°F
